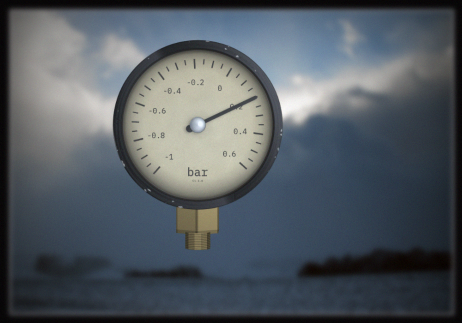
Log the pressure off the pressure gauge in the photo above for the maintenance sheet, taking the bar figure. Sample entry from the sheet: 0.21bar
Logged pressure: 0.2bar
